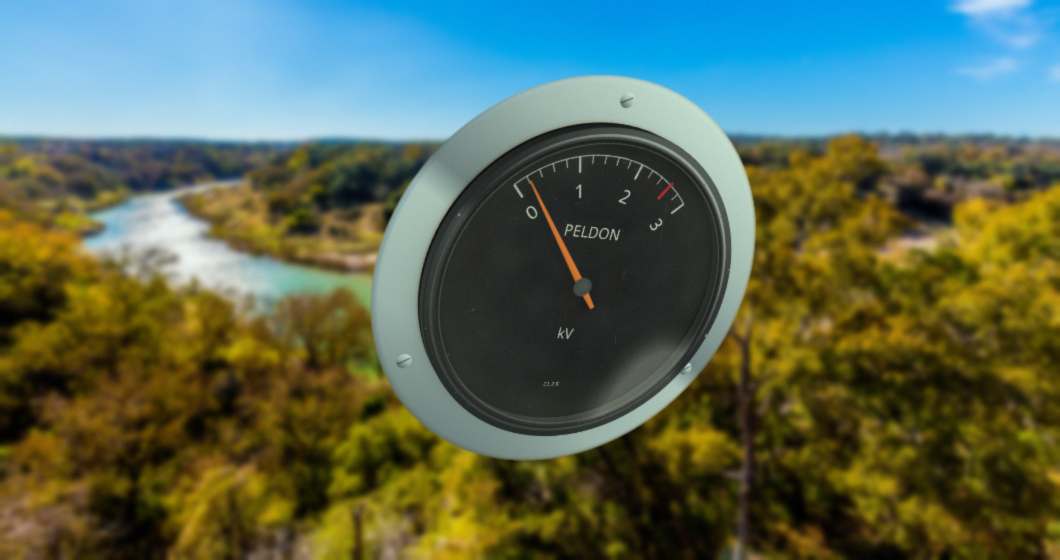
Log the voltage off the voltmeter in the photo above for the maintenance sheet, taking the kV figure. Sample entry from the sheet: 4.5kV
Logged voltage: 0.2kV
